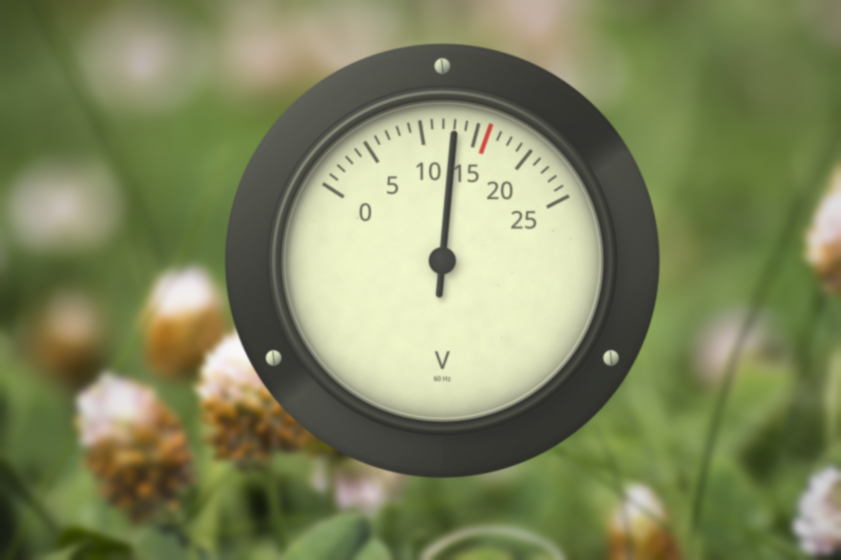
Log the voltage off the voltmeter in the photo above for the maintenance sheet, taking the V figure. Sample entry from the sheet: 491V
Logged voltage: 13V
